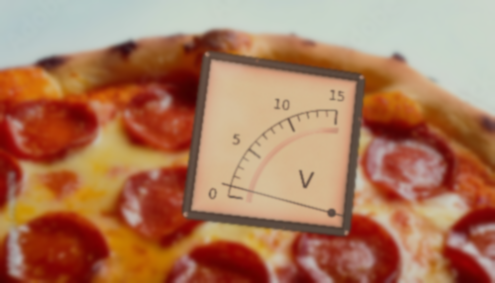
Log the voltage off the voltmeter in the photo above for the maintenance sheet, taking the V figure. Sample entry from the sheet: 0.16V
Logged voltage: 1V
